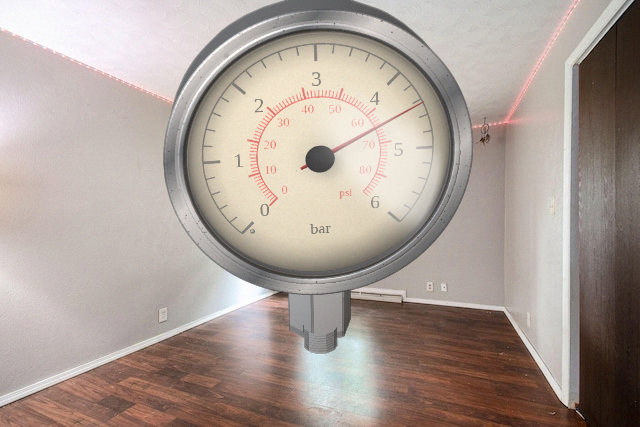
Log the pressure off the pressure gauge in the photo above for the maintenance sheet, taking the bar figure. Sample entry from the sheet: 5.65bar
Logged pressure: 4.4bar
